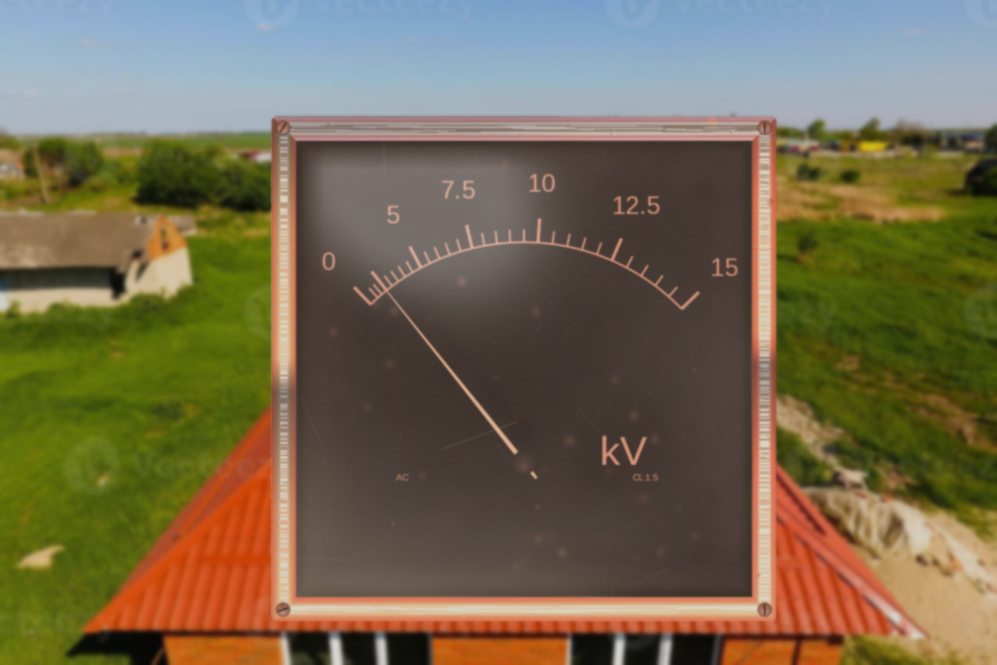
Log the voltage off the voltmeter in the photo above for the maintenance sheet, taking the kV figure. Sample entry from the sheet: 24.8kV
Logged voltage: 2.5kV
